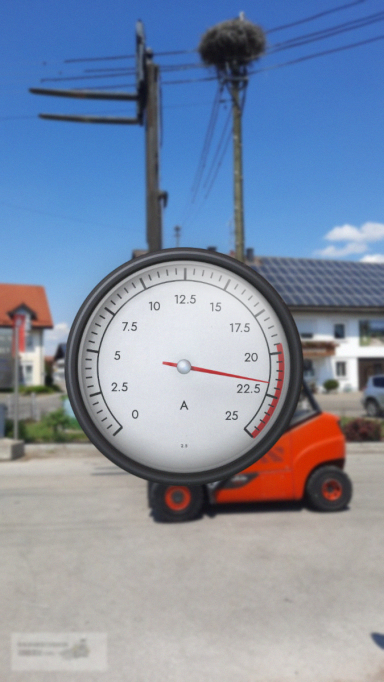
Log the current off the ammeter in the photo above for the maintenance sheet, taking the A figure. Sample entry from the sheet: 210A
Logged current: 21.75A
